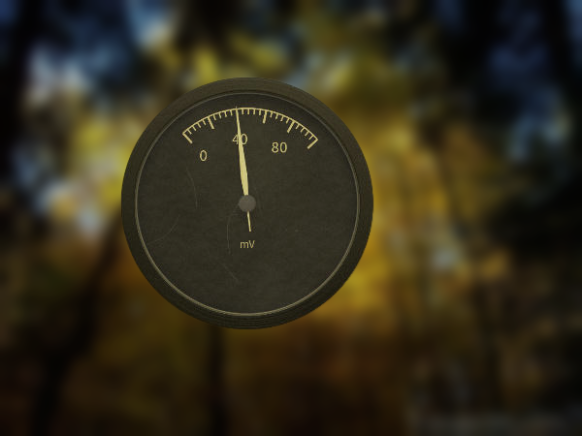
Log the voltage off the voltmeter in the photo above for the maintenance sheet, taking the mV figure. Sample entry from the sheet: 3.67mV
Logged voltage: 40mV
